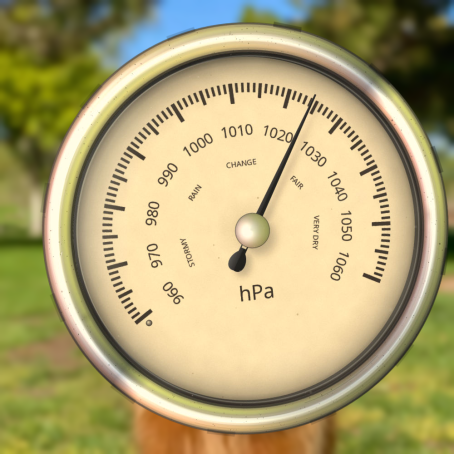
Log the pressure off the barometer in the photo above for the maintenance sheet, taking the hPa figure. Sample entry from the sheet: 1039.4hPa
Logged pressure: 1024hPa
